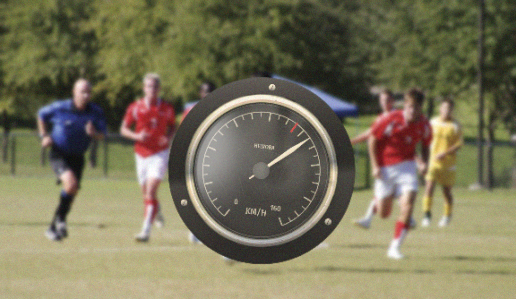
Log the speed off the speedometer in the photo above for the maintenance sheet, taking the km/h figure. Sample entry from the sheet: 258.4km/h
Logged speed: 105km/h
